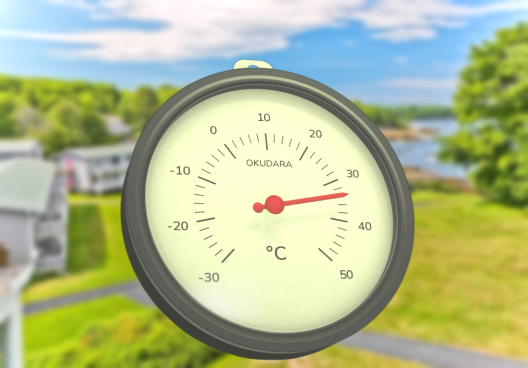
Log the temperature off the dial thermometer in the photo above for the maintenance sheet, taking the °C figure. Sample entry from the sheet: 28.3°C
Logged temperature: 34°C
